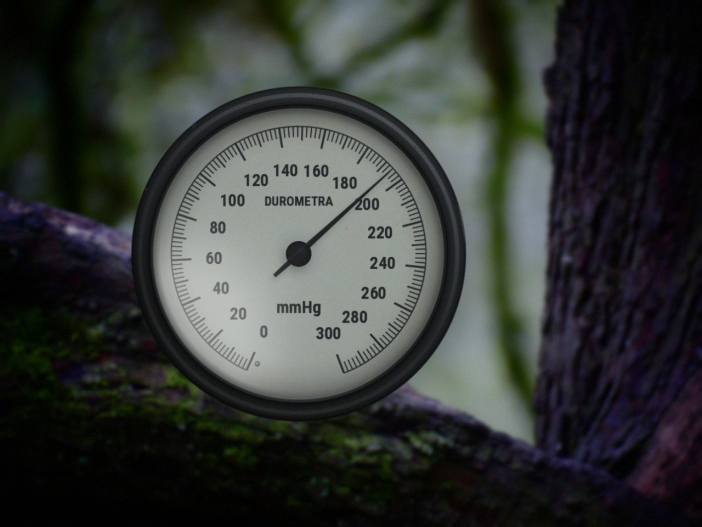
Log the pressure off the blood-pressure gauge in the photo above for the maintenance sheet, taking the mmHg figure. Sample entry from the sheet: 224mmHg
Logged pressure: 194mmHg
